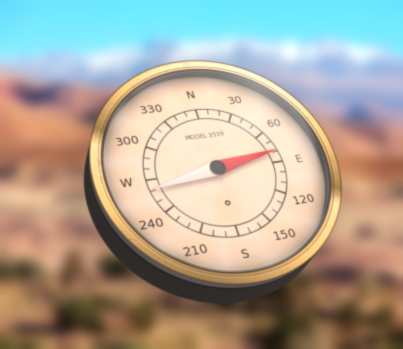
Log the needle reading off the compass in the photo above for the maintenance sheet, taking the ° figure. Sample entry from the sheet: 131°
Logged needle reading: 80°
